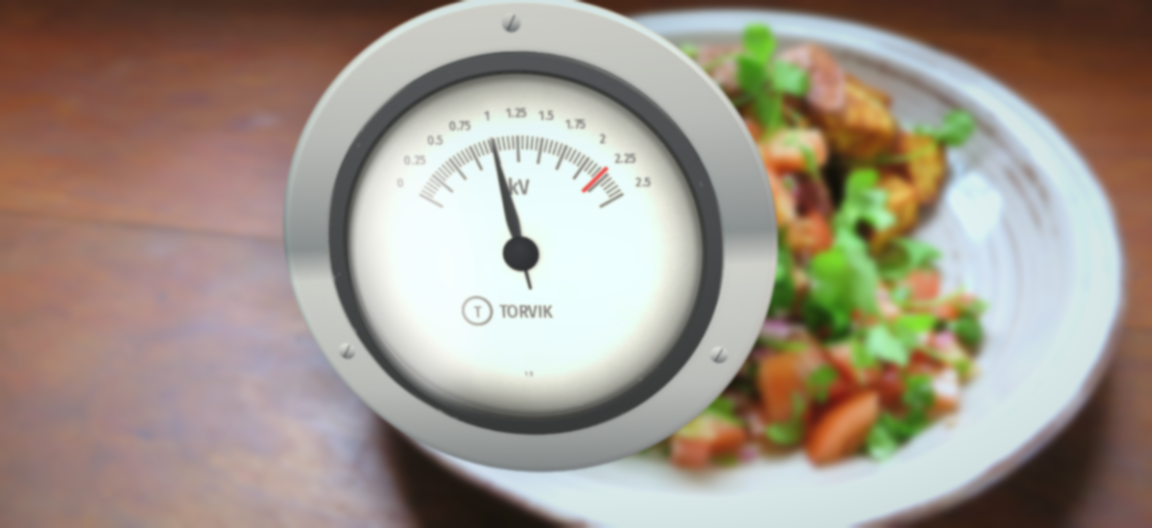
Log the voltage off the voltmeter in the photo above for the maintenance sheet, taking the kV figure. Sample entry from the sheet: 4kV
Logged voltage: 1kV
